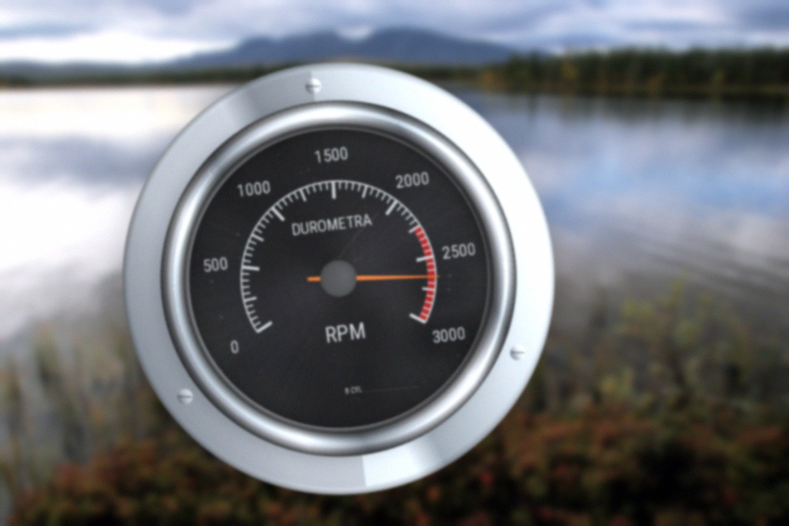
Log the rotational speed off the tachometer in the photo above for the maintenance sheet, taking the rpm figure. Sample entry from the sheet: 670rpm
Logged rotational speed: 2650rpm
